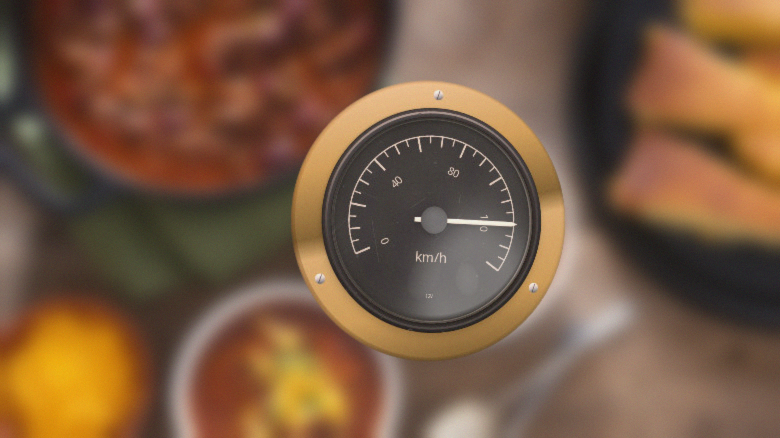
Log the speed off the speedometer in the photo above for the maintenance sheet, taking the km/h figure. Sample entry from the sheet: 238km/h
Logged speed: 120km/h
